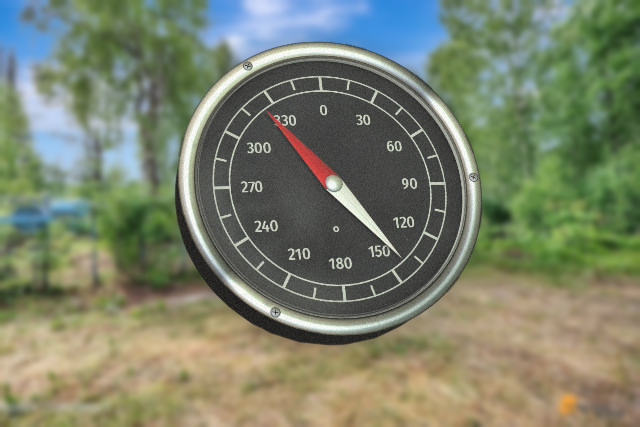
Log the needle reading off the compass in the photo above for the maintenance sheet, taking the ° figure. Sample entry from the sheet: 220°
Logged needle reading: 322.5°
